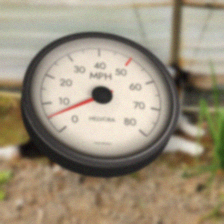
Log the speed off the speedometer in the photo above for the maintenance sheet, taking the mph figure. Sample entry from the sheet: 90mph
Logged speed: 5mph
